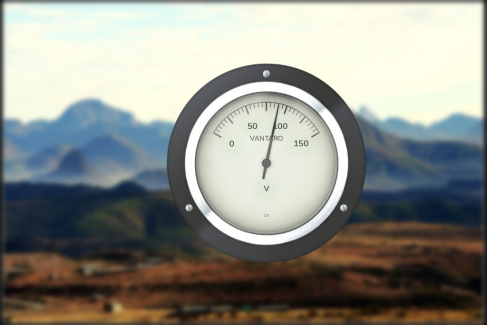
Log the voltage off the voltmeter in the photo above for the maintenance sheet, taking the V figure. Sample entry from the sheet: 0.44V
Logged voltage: 90V
